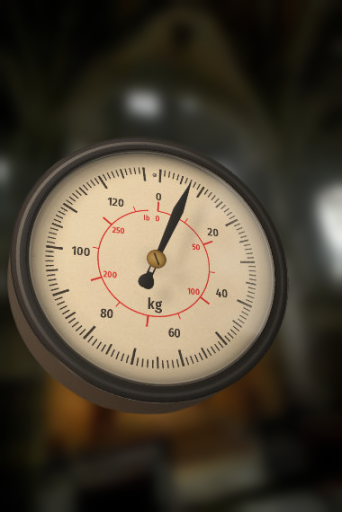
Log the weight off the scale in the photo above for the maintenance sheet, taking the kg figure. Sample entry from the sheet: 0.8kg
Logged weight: 7kg
